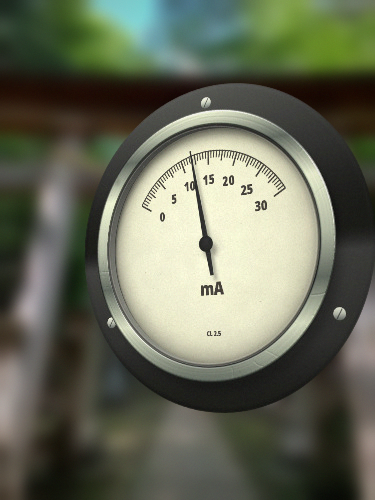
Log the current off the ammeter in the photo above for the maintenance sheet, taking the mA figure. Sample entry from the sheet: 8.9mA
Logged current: 12.5mA
